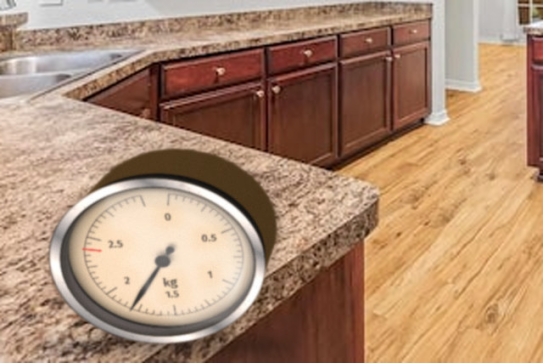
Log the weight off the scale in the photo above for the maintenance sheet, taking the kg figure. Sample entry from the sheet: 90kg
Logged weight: 1.8kg
